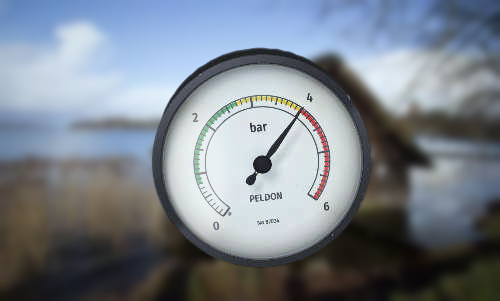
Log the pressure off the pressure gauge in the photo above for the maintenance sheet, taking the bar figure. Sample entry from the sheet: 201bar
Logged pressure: 4bar
